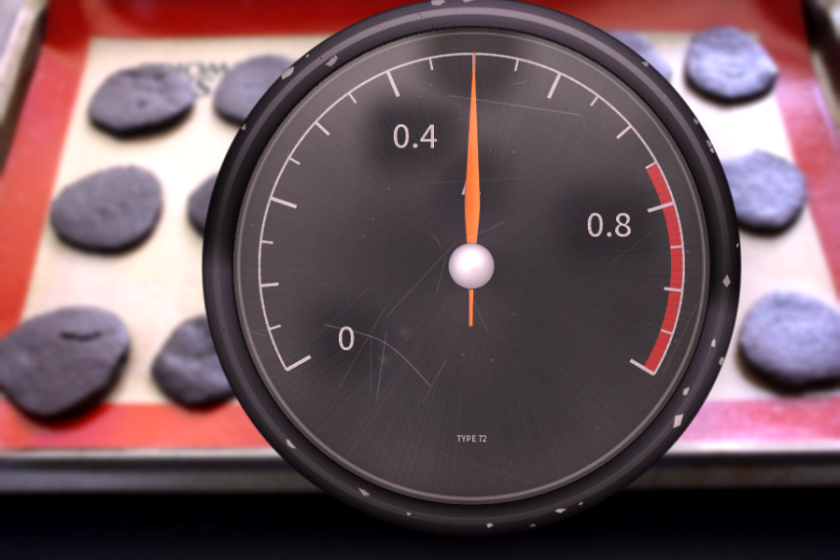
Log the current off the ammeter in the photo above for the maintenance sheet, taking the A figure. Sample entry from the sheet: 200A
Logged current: 0.5A
